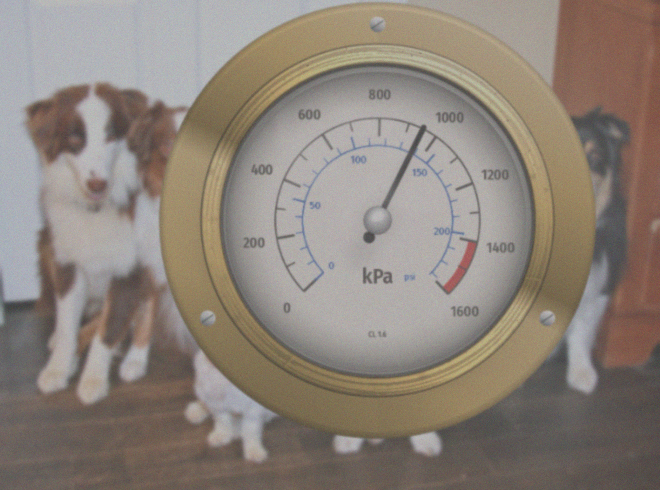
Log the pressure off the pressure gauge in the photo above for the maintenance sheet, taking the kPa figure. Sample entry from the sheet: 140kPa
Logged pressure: 950kPa
